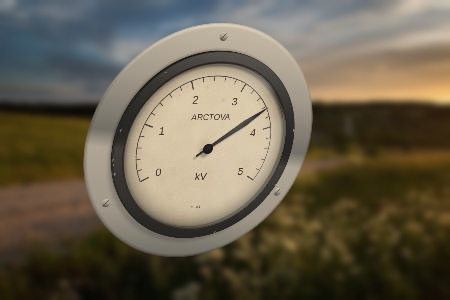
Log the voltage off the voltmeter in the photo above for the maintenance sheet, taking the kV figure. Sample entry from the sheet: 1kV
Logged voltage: 3.6kV
